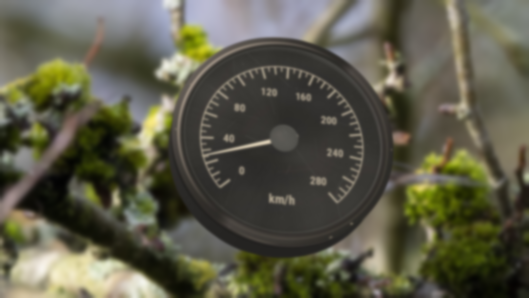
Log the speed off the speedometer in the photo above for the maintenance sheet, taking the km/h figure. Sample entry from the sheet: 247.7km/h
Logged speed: 25km/h
